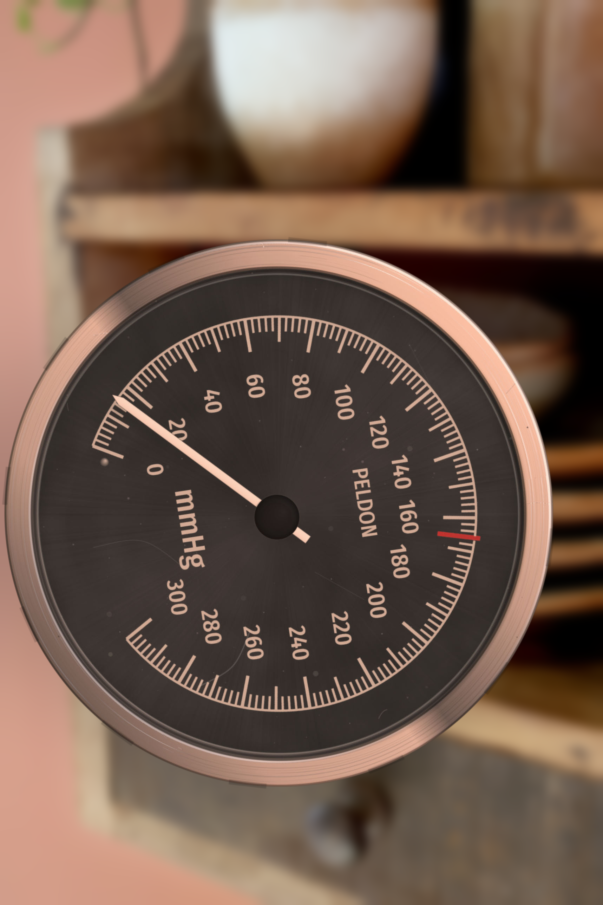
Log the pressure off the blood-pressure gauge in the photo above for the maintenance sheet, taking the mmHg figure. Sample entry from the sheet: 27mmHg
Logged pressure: 16mmHg
